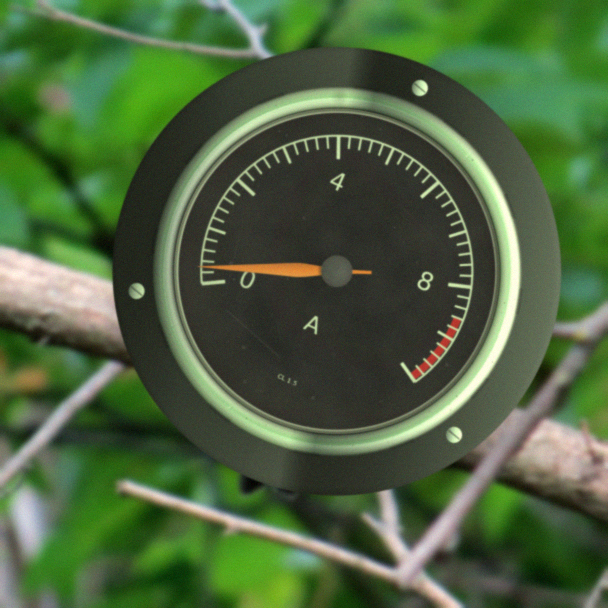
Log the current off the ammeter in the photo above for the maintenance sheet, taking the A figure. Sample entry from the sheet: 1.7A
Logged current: 0.3A
